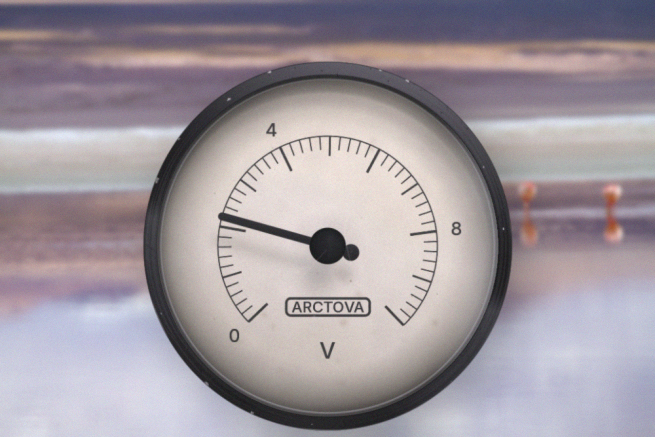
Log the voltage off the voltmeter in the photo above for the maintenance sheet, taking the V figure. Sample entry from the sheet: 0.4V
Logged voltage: 2.2V
